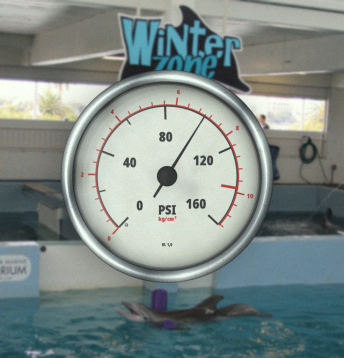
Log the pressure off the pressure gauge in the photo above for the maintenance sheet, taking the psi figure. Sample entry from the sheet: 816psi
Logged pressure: 100psi
